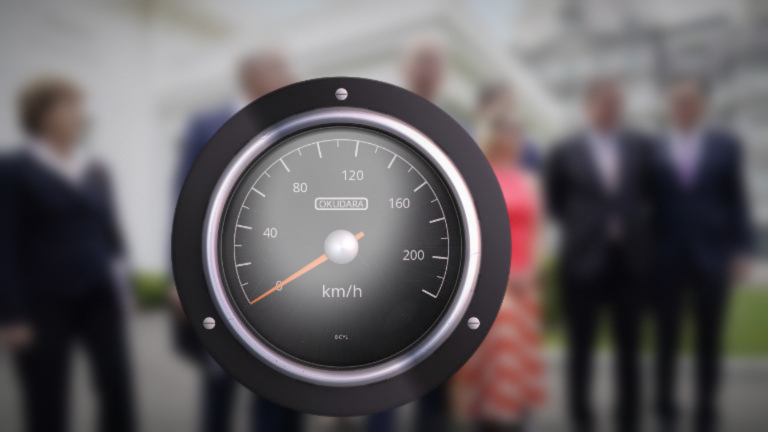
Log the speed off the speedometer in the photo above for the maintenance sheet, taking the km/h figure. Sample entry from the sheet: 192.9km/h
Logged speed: 0km/h
